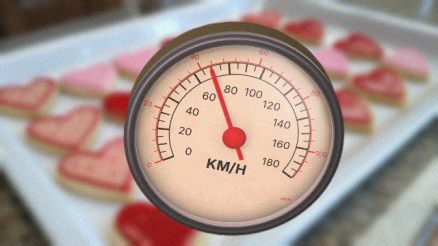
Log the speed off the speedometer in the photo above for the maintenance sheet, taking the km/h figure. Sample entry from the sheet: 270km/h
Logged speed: 70km/h
